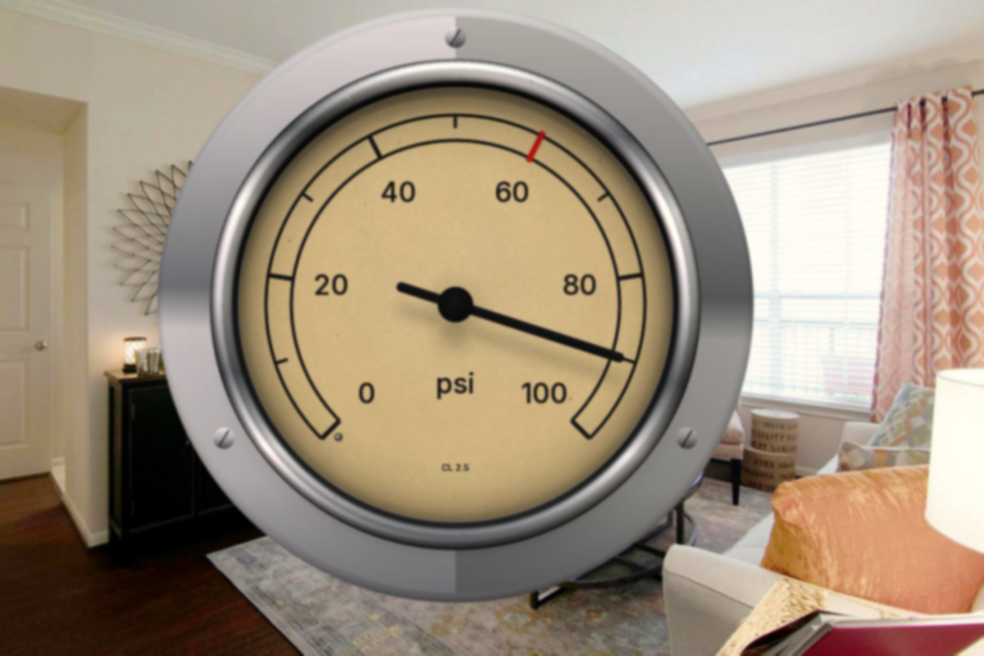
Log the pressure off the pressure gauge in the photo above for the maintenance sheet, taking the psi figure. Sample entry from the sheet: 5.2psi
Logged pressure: 90psi
